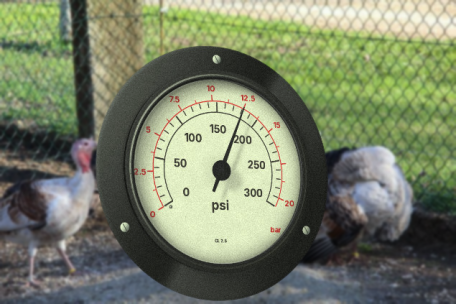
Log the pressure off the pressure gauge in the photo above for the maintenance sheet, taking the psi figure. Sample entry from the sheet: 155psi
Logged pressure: 180psi
